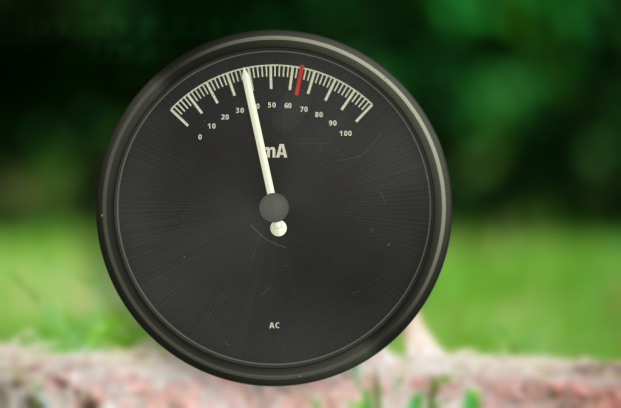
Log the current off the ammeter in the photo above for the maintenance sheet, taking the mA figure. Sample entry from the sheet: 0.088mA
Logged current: 38mA
